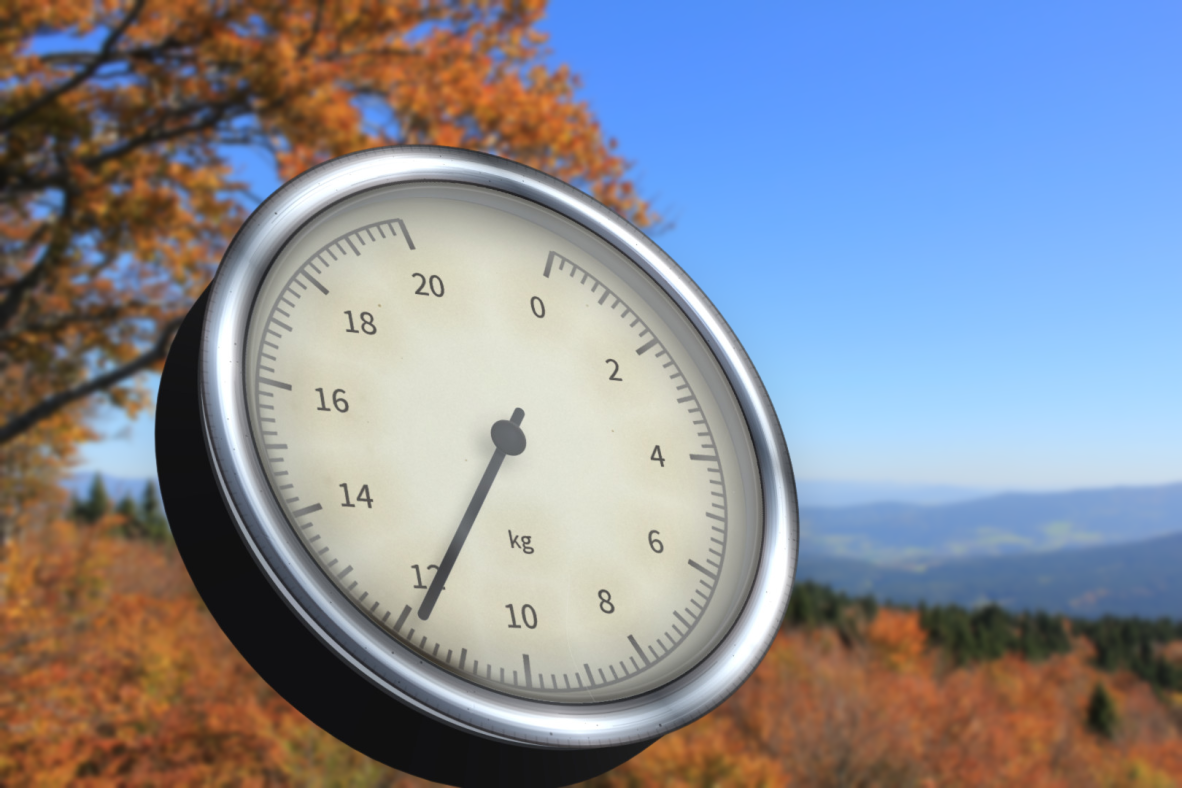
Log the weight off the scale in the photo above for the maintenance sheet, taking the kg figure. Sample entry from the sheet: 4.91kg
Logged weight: 11.8kg
